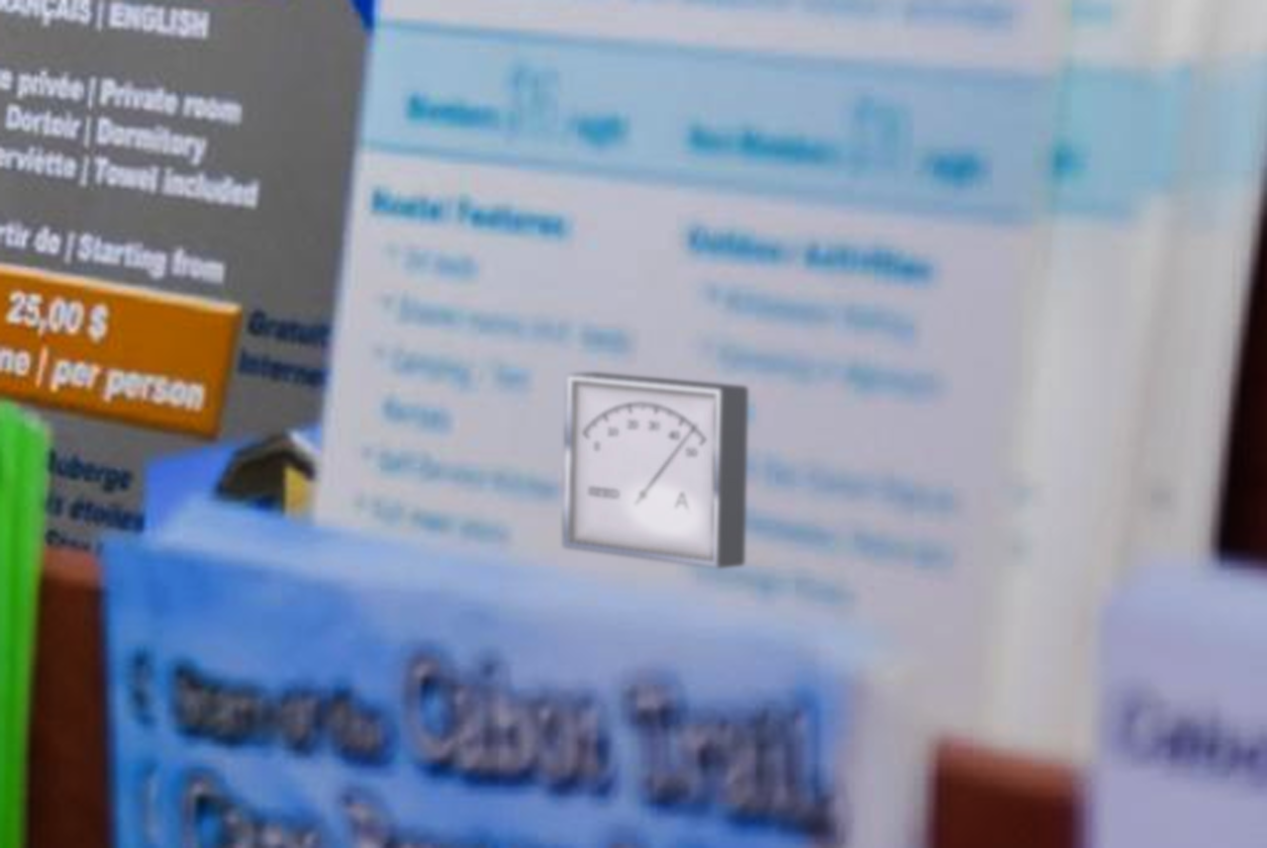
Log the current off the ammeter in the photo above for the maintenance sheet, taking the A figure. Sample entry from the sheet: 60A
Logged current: 45A
